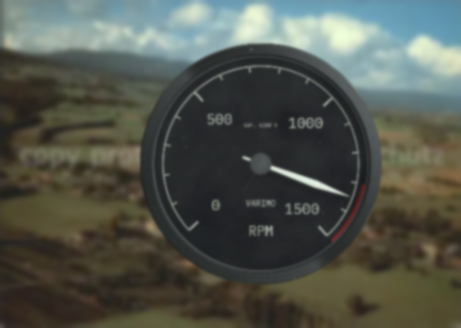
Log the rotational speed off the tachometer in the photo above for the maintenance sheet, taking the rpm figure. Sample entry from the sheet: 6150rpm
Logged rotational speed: 1350rpm
